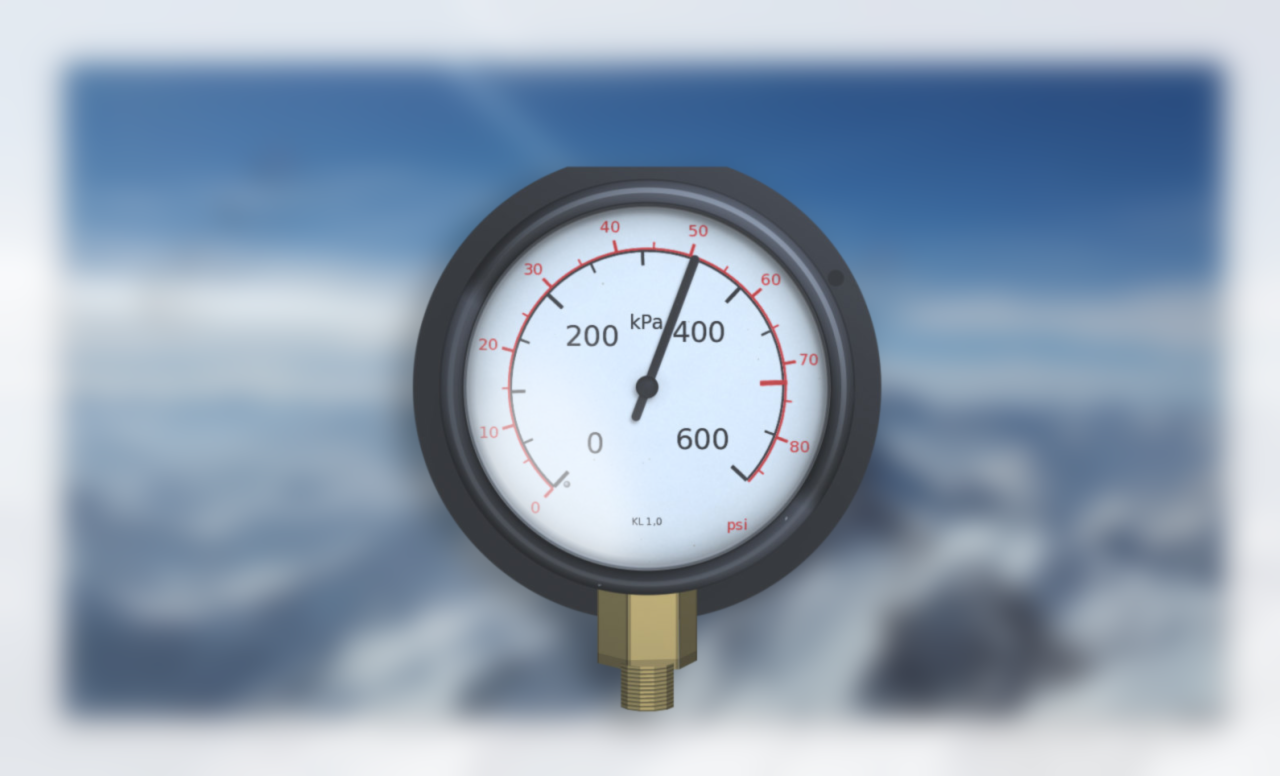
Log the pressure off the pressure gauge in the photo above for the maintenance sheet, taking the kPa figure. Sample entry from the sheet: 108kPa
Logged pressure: 350kPa
